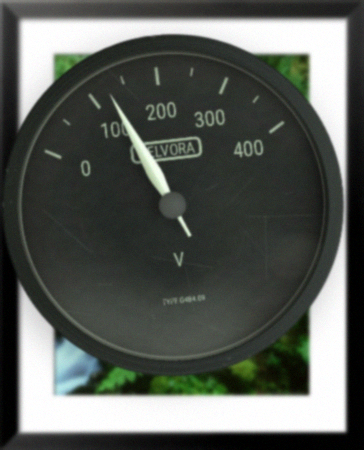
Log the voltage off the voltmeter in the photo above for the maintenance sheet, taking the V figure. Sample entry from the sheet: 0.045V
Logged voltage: 125V
